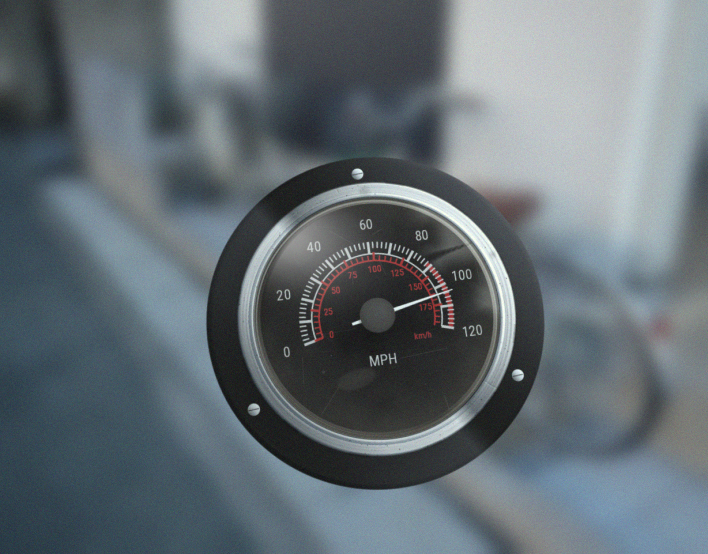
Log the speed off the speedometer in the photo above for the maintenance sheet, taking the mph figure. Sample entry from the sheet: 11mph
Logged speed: 104mph
